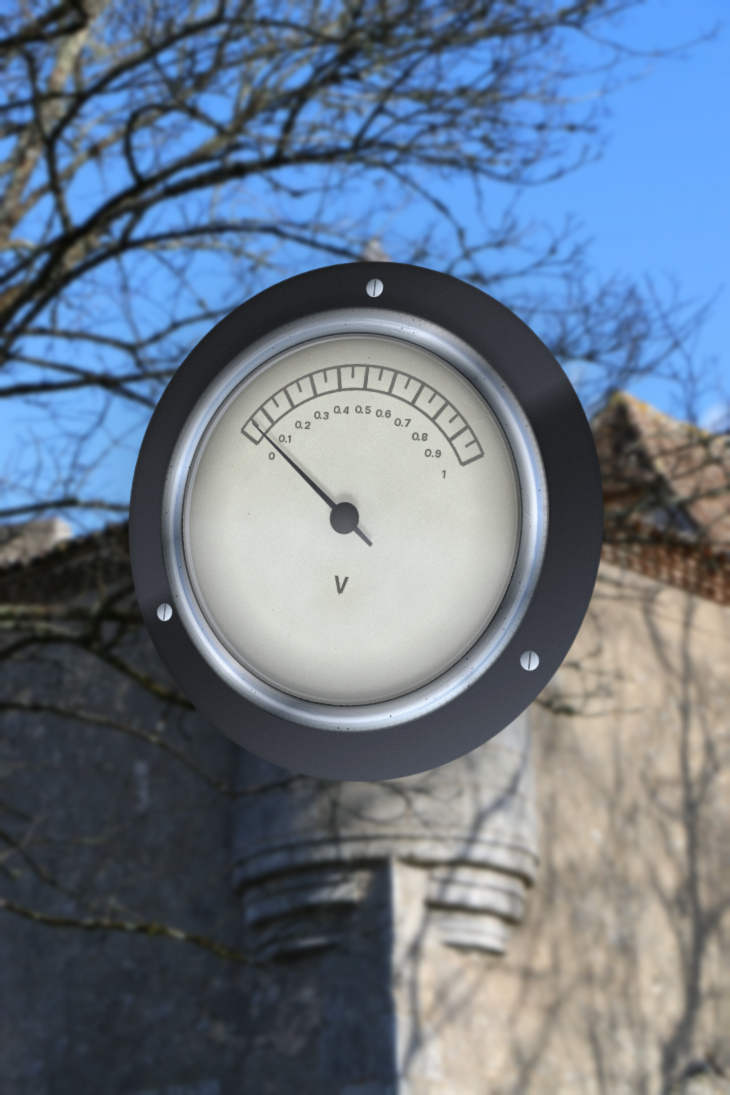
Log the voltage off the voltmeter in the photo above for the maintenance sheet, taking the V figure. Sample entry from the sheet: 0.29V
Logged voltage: 0.05V
